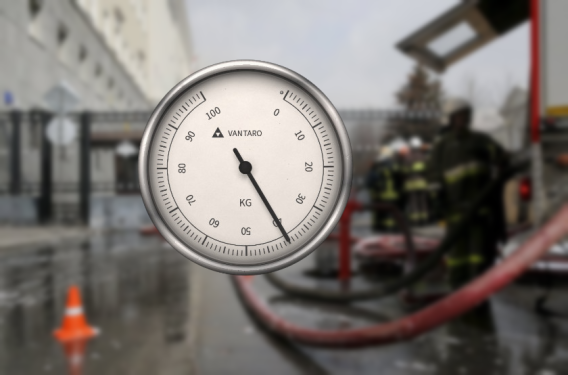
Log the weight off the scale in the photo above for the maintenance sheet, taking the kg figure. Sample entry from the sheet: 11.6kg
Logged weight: 40kg
